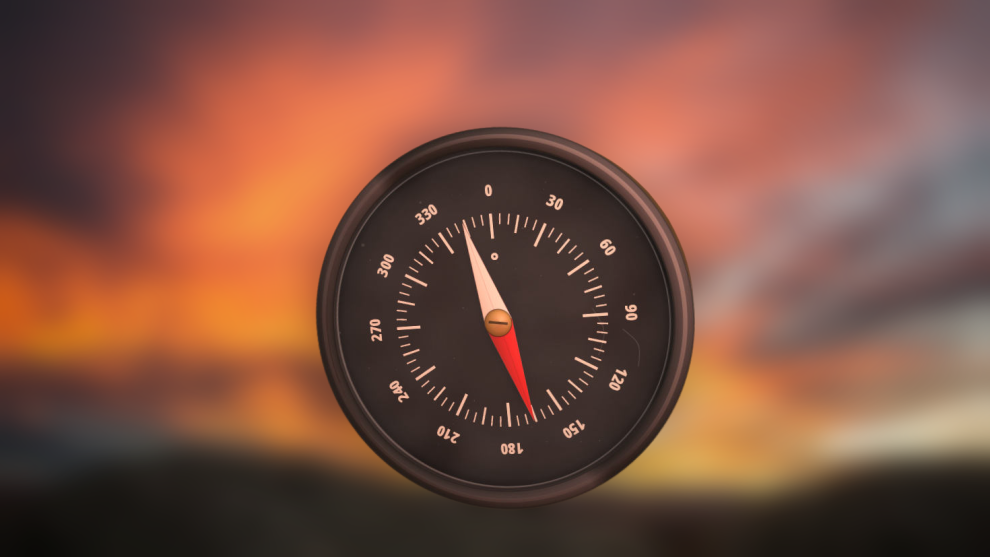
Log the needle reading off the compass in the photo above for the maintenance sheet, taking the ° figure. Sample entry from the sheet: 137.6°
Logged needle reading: 165°
